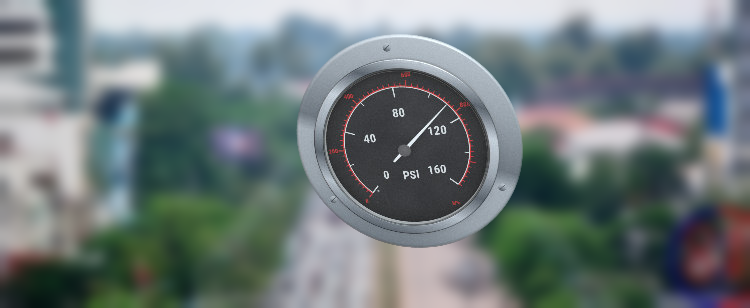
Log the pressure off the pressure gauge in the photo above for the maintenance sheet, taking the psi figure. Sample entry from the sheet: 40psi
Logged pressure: 110psi
